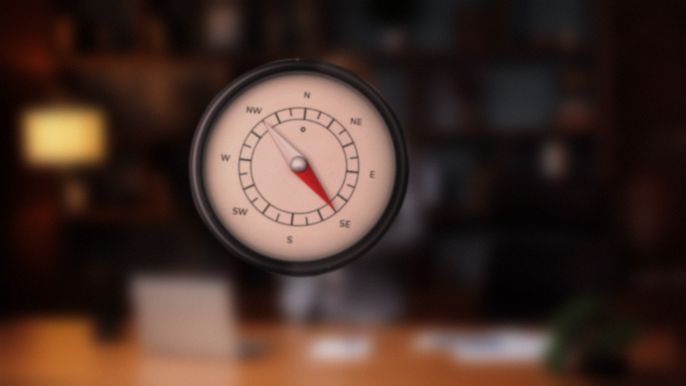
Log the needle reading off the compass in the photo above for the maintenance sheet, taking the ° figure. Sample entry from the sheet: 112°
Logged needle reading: 135°
